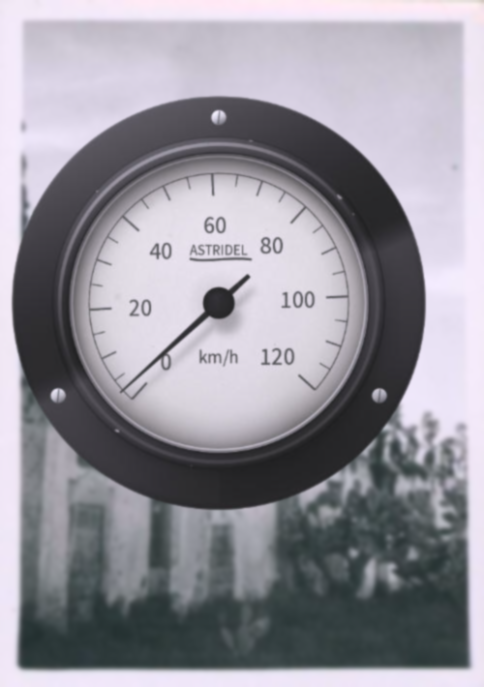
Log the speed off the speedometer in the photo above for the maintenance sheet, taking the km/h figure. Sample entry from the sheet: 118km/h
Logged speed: 2.5km/h
